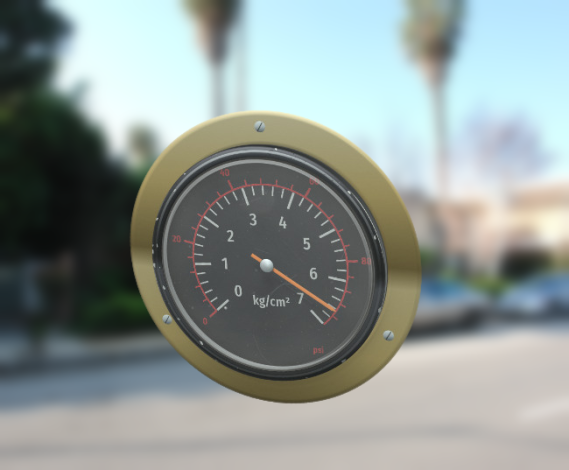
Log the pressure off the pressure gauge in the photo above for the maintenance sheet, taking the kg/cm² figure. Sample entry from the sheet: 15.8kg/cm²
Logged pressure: 6.6kg/cm²
